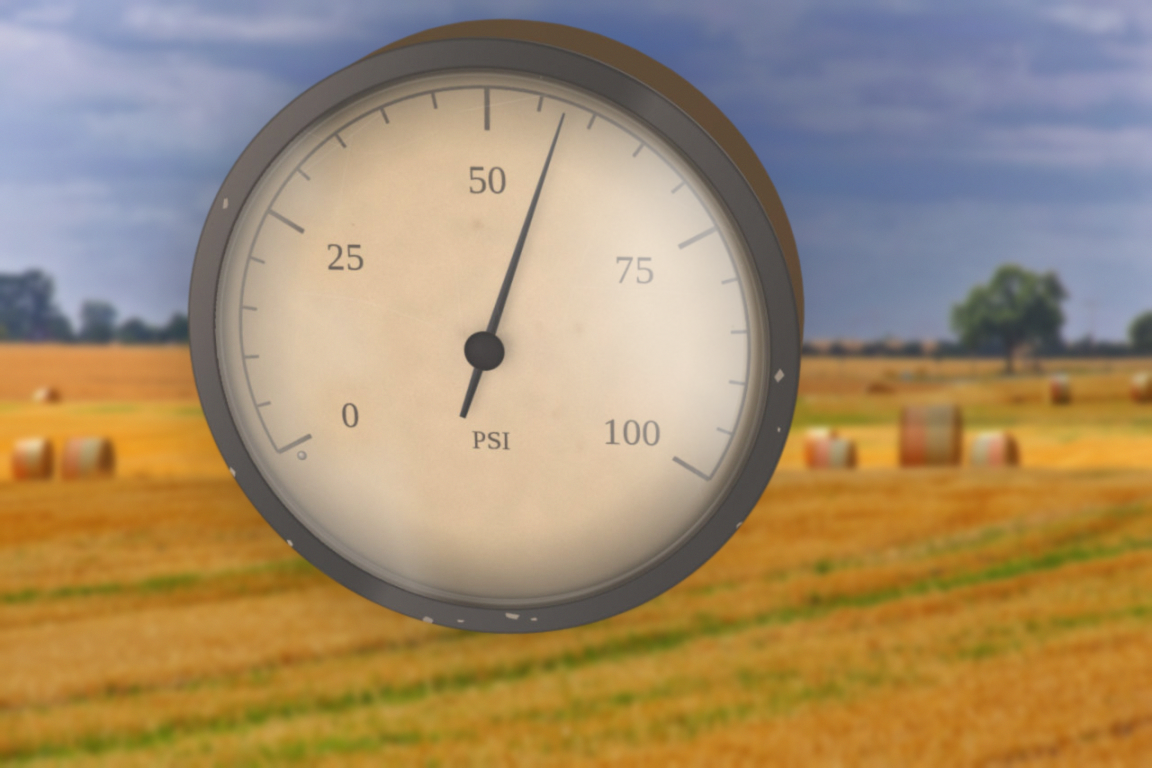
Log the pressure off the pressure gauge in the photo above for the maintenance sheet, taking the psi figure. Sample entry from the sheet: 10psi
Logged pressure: 57.5psi
